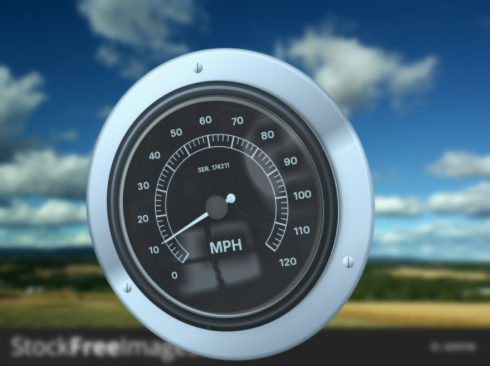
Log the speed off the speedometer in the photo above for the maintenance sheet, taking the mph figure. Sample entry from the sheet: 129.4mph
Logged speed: 10mph
